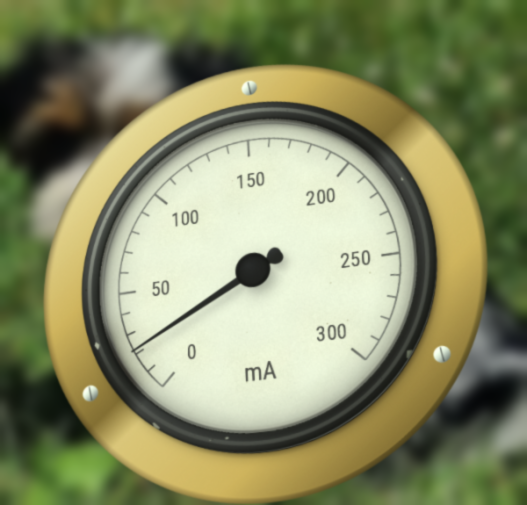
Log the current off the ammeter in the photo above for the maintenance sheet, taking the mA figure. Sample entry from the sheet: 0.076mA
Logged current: 20mA
